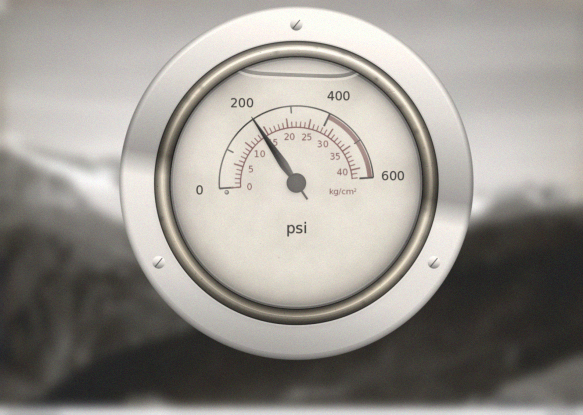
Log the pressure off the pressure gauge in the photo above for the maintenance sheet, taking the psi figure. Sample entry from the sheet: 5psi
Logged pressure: 200psi
